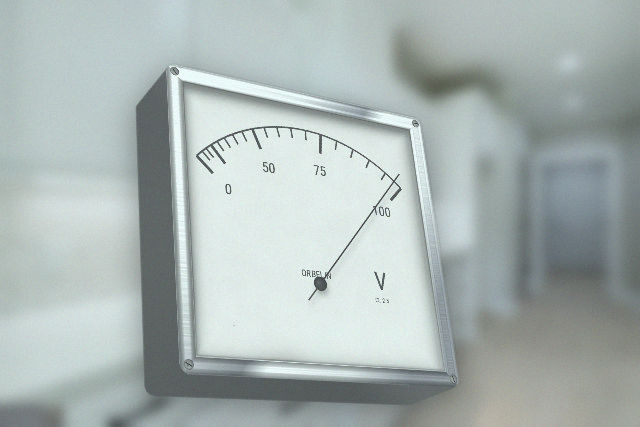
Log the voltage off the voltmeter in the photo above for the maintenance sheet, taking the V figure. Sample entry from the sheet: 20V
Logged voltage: 97.5V
